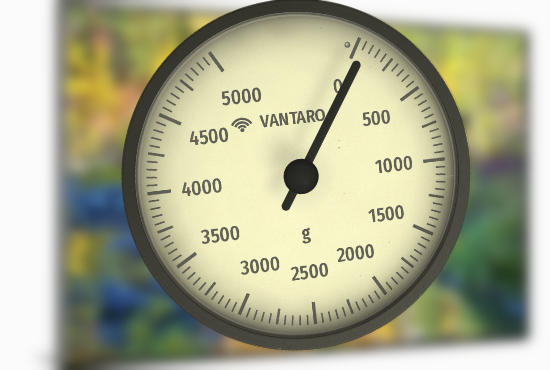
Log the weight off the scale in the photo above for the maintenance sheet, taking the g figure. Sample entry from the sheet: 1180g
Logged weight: 50g
